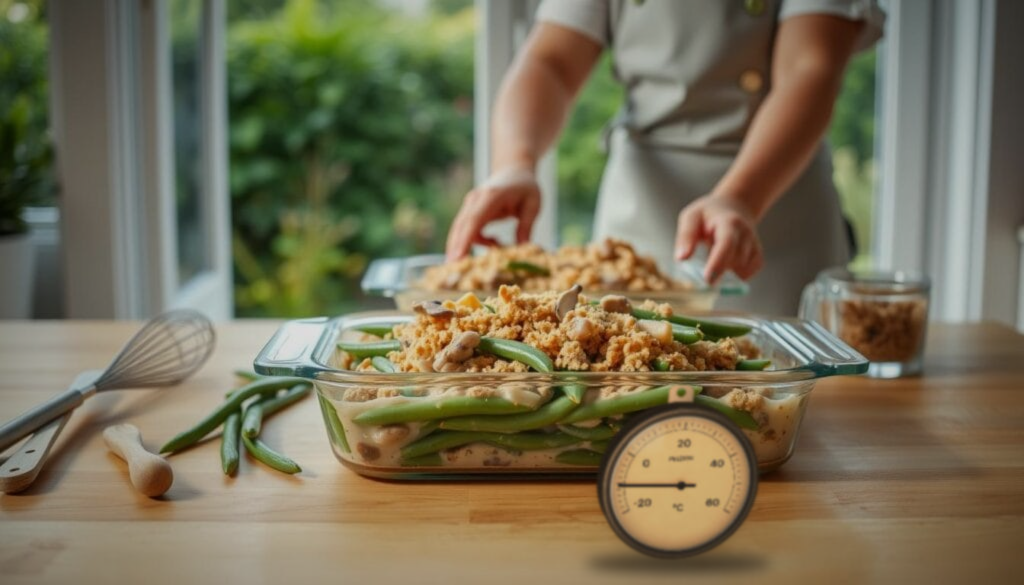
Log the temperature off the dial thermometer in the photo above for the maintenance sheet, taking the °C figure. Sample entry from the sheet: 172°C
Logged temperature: -10°C
